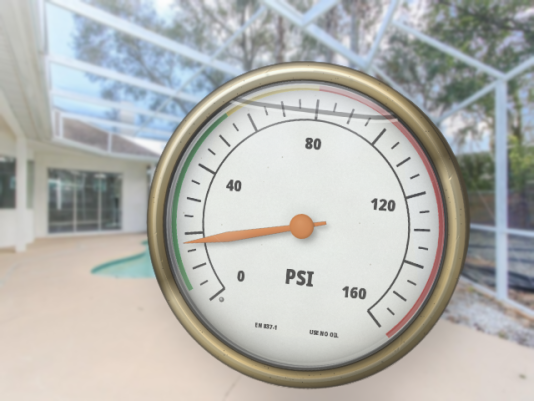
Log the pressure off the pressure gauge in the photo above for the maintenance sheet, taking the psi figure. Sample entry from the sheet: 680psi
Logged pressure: 17.5psi
